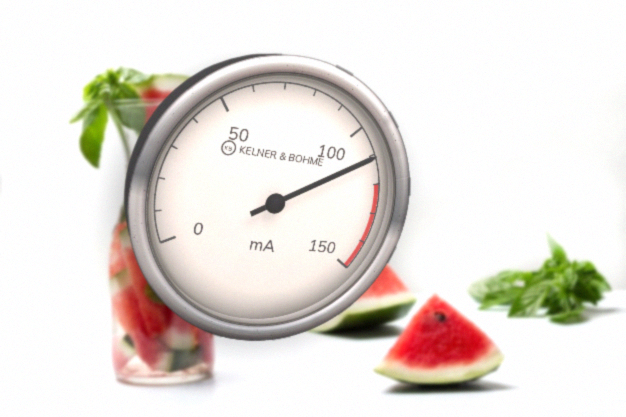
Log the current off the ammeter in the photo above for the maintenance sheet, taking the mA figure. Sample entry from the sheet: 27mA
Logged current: 110mA
